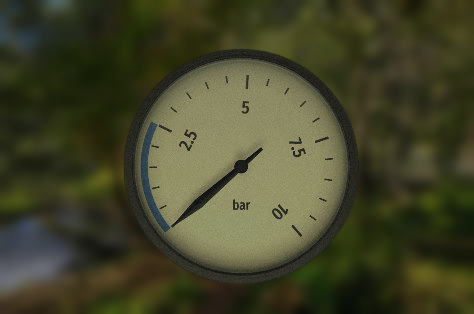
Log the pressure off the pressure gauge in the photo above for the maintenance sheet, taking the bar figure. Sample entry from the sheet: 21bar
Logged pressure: 0bar
